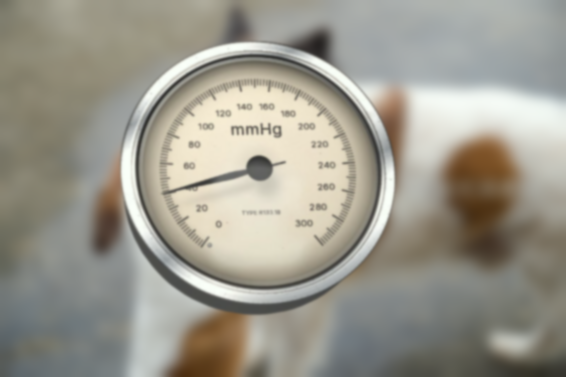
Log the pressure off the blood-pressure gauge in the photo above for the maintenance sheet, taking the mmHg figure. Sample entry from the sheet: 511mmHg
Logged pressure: 40mmHg
